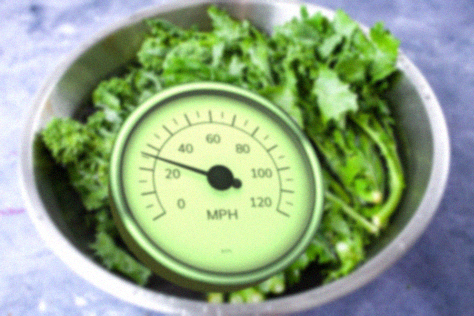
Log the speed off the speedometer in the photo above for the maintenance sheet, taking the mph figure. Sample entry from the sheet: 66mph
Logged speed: 25mph
